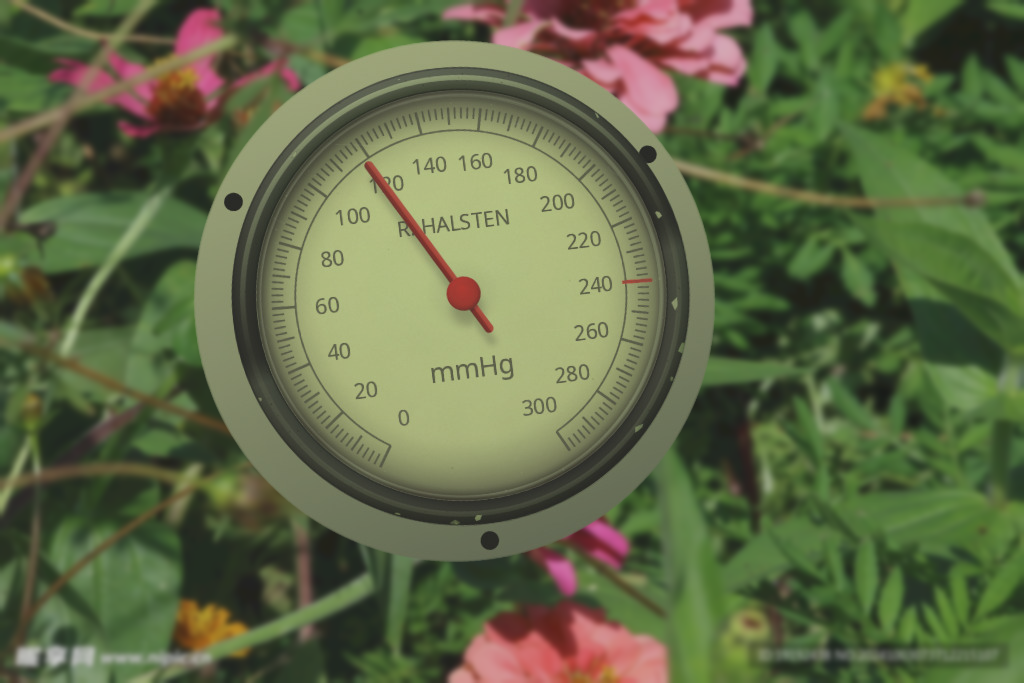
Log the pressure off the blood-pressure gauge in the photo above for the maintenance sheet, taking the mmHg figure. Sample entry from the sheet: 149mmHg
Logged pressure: 118mmHg
